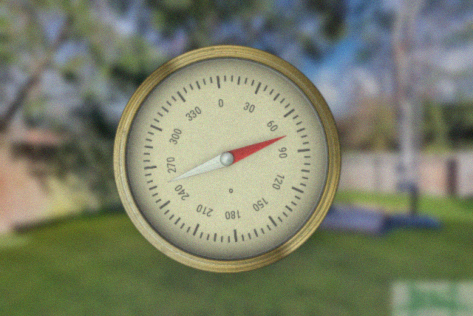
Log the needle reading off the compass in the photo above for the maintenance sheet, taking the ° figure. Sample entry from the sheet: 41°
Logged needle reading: 75°
